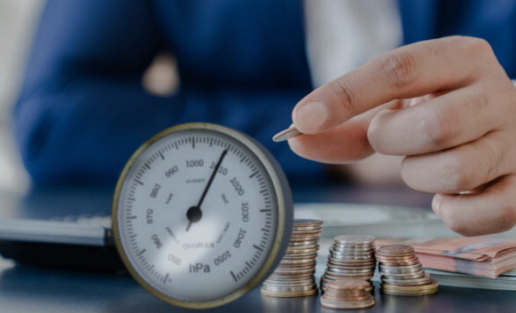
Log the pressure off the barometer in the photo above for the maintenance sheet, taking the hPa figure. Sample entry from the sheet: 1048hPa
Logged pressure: 1010hPa
